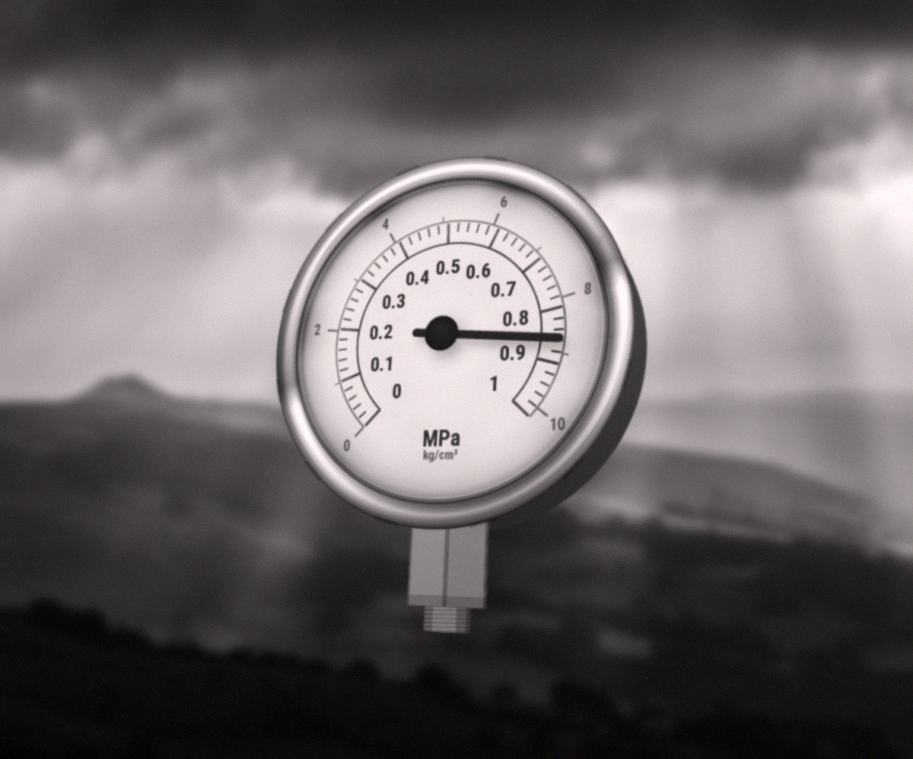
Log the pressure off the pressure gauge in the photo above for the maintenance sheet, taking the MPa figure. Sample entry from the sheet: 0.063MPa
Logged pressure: 0.86MPa
